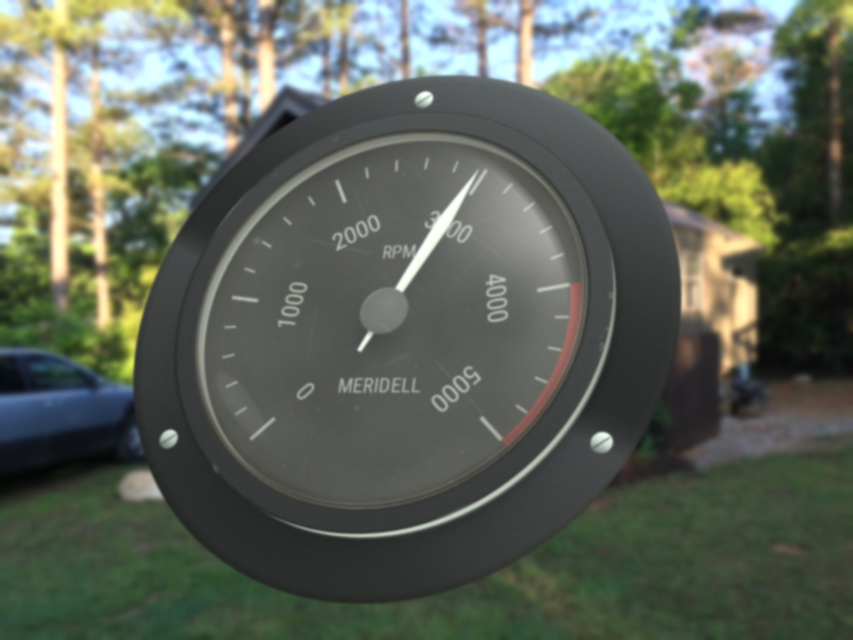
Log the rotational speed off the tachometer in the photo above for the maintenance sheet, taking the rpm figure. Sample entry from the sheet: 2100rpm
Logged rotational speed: 3000rpm
